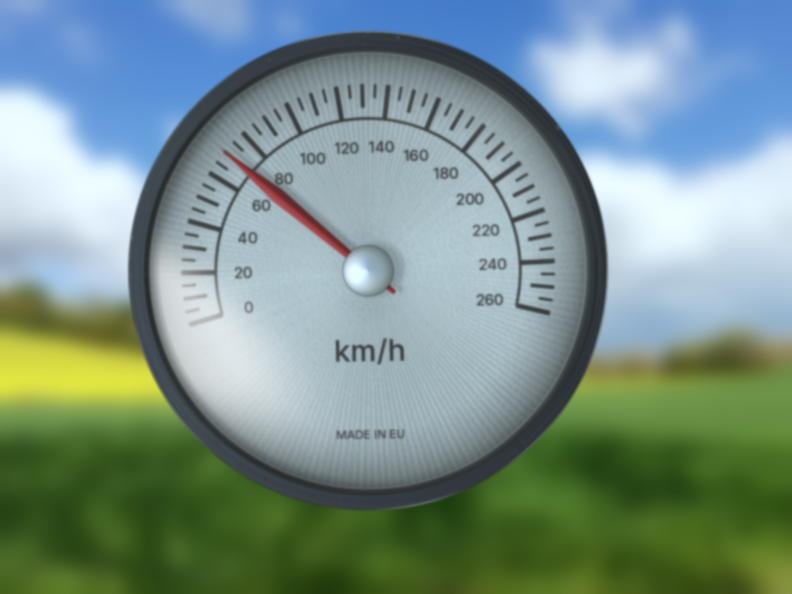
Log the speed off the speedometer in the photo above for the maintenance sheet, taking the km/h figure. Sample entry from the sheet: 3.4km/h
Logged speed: 70km/h
